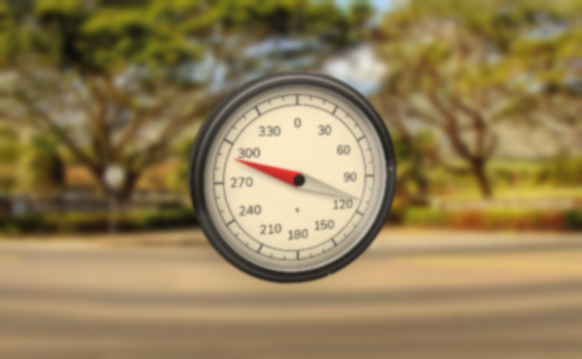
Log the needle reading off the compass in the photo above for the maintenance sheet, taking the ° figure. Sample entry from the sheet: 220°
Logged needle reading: 290°
